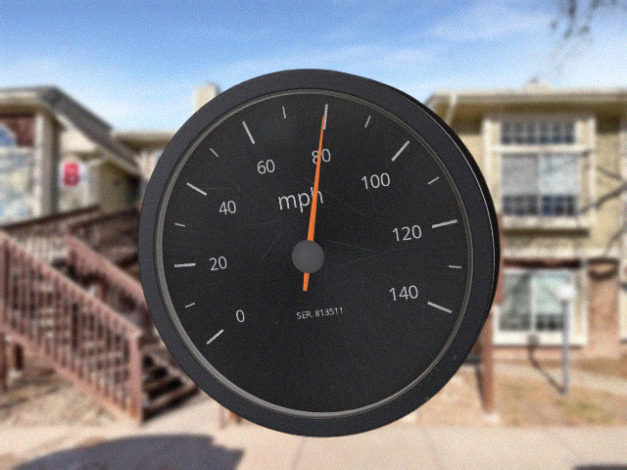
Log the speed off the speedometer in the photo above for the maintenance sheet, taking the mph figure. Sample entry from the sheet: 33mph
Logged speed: 80mph
